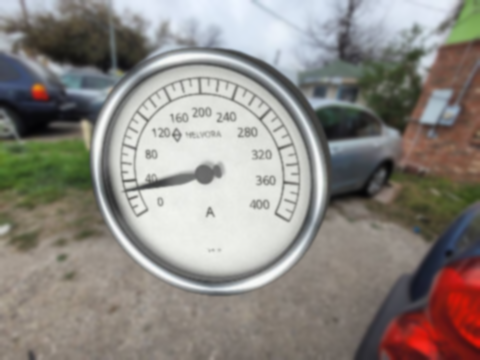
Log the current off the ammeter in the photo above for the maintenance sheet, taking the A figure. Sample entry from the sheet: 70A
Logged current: 30A
